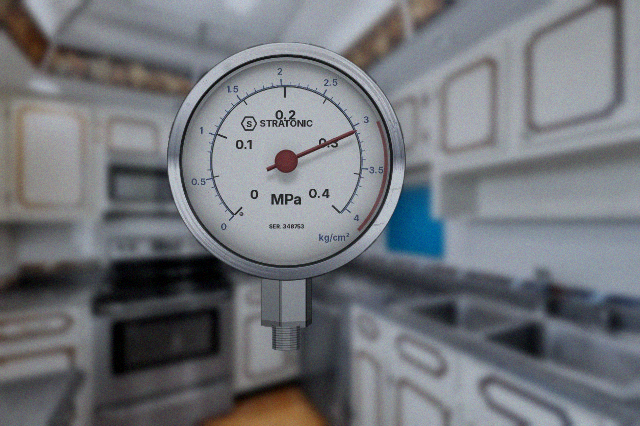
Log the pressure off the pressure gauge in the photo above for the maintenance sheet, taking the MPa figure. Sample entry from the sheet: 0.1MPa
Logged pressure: 0.3MPa
